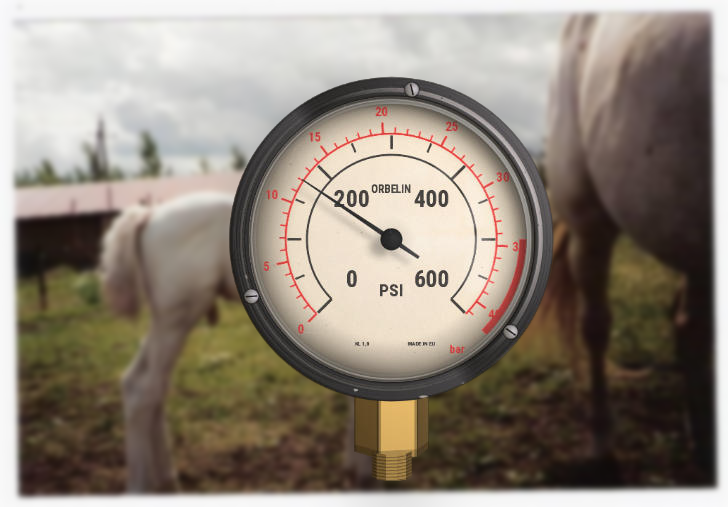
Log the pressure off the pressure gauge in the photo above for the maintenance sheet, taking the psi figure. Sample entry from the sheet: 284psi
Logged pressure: 175psi
